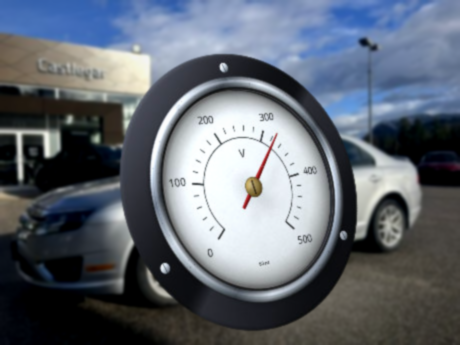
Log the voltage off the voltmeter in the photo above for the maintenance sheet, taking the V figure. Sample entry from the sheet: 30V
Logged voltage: 320V
